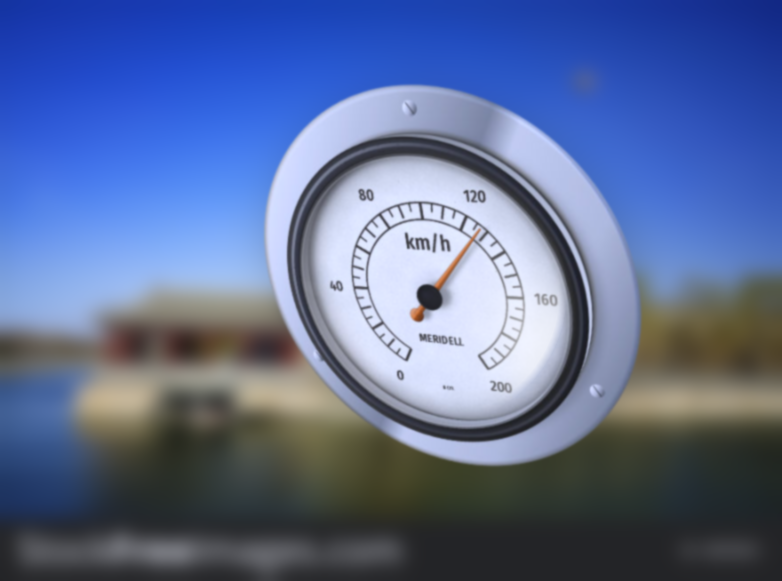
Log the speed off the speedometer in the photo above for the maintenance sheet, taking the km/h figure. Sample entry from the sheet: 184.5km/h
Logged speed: 127.5km/h
